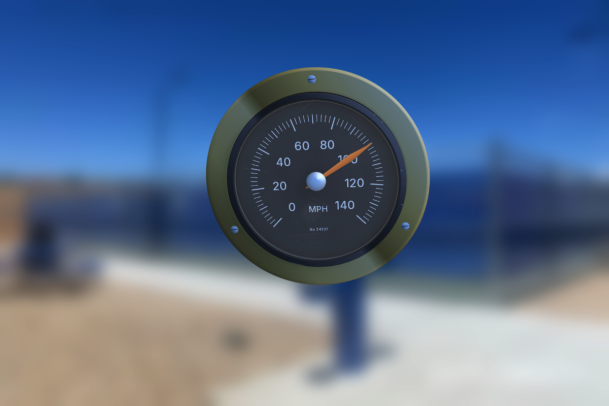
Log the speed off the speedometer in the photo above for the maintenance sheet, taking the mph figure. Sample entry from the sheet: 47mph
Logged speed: 100mph
